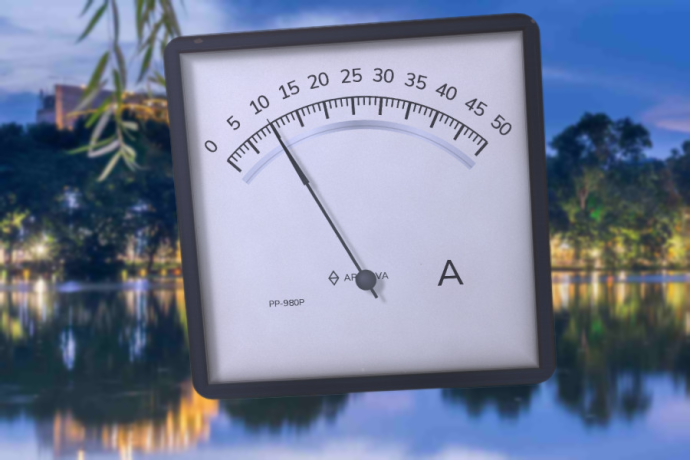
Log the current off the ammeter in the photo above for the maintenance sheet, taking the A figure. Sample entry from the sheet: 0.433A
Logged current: 10A
